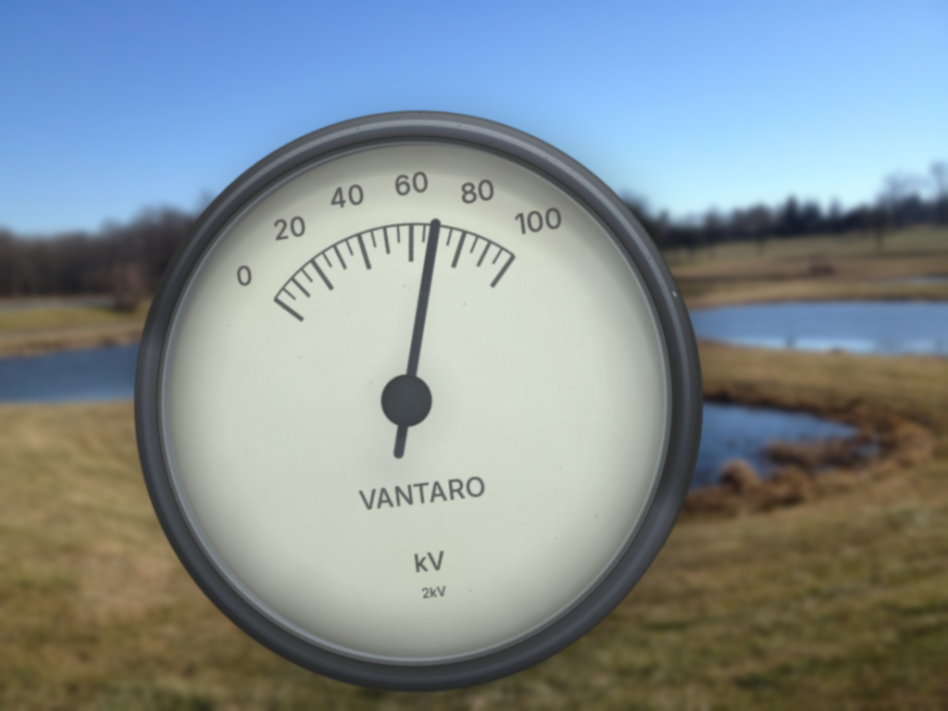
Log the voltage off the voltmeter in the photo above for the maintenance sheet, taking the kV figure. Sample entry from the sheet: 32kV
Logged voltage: 70kV
